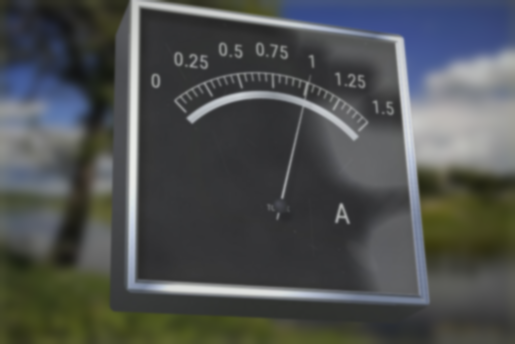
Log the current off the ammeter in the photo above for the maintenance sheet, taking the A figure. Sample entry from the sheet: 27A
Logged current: 1A
